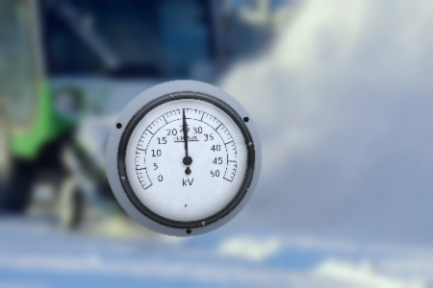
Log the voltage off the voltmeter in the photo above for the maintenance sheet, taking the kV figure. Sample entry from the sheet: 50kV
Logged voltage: 25kV
